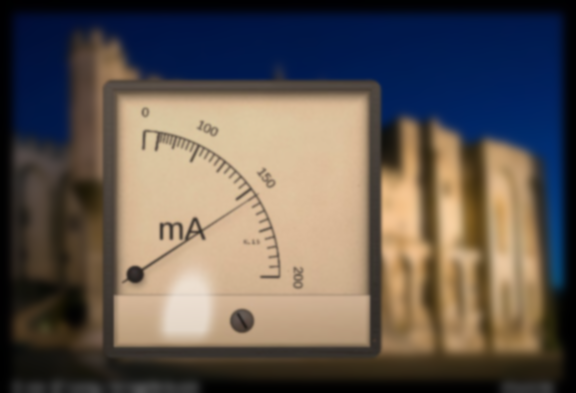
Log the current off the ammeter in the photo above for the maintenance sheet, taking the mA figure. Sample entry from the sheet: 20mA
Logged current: 155mA
